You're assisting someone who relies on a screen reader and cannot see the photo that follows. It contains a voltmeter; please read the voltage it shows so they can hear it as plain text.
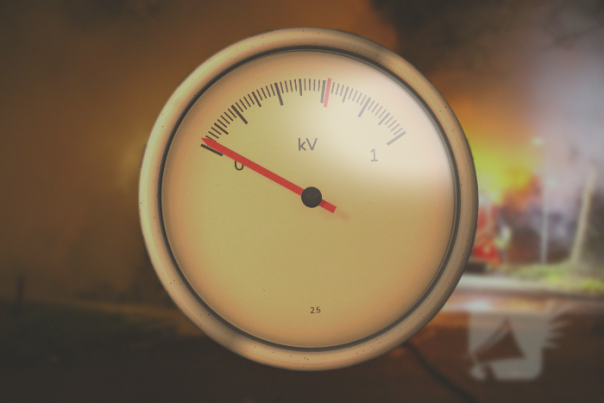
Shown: 0.02 kV
